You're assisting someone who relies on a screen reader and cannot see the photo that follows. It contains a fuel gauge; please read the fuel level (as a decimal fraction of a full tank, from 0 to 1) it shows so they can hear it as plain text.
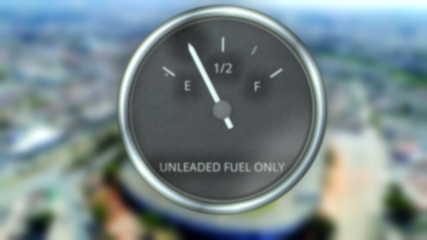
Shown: 0.25
